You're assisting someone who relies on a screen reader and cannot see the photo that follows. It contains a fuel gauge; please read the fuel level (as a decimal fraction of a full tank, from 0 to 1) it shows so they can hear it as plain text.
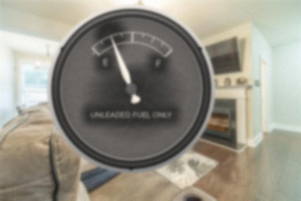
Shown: 0.25
